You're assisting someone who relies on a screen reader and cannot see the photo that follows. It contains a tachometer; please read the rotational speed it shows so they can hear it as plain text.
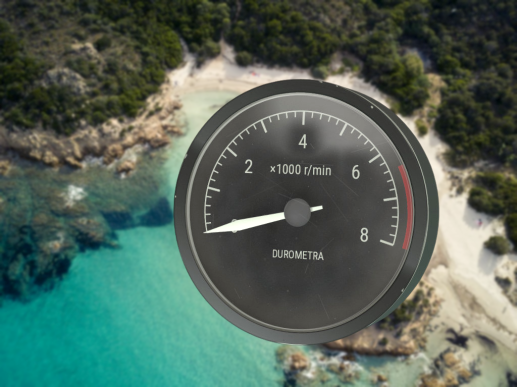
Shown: 0 rpm
